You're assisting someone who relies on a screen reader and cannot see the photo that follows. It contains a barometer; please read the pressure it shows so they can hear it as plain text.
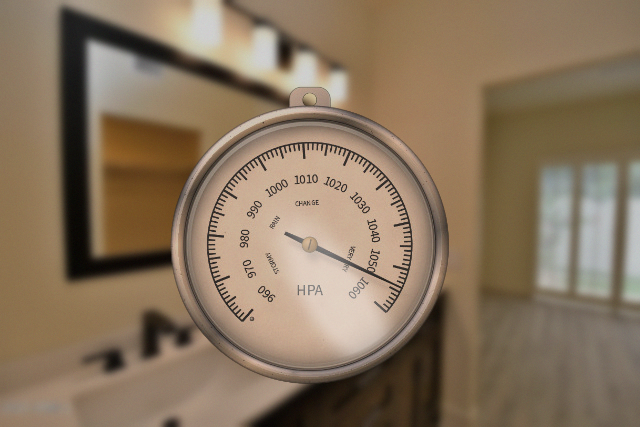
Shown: 1054 hPa
